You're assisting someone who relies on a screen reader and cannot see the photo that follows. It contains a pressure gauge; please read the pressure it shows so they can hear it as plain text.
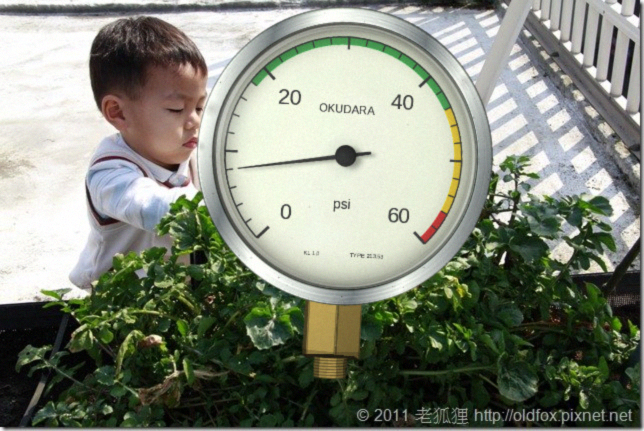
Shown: 8 psi
